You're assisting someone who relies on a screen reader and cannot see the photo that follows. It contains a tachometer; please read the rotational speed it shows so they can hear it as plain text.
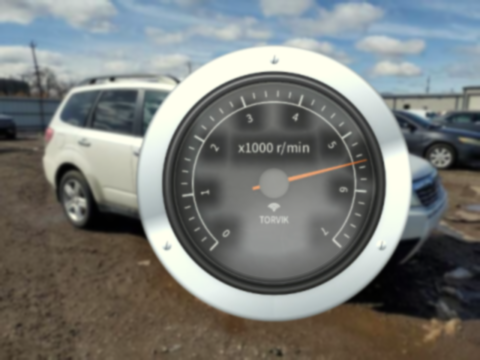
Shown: 5500 rpm
